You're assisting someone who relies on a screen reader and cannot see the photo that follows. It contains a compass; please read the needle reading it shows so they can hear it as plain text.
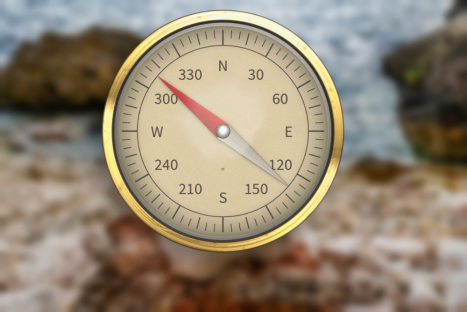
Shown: 310 °
